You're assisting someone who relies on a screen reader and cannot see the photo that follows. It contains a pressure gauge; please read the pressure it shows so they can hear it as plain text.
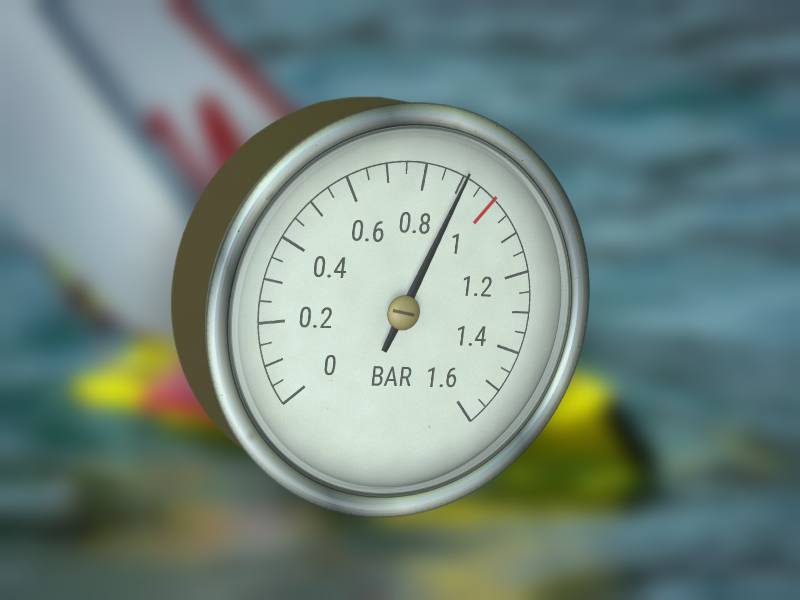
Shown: 0.9 bar
